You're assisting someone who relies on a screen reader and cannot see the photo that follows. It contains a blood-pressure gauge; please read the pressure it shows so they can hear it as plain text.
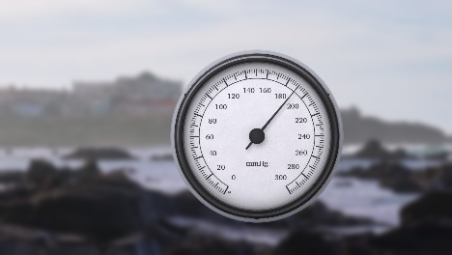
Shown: 190 mmHg
